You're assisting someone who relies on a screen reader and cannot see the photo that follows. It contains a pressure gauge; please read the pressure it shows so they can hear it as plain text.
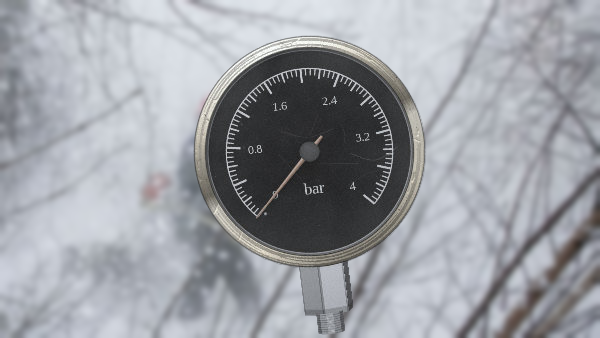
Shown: 0 bar
